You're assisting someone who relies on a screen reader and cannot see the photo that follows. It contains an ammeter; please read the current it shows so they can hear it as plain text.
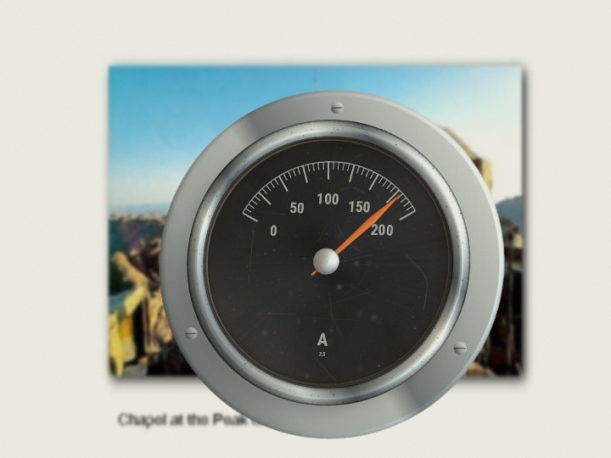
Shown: 180 A
